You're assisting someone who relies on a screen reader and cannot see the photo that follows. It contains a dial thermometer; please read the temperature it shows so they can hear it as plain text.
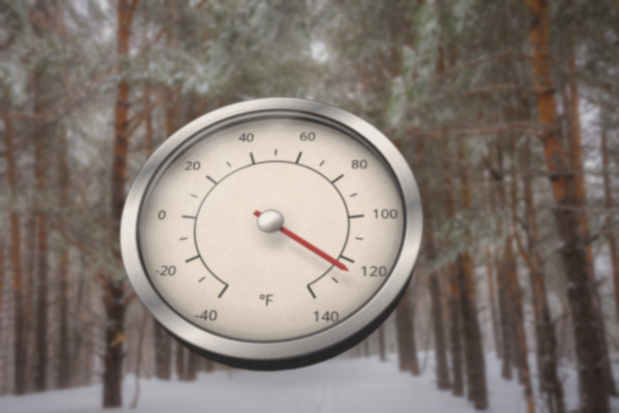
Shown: 125 °F
